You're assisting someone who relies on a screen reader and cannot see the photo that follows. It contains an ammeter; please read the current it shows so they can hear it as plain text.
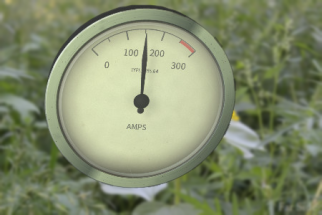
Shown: 150 A
